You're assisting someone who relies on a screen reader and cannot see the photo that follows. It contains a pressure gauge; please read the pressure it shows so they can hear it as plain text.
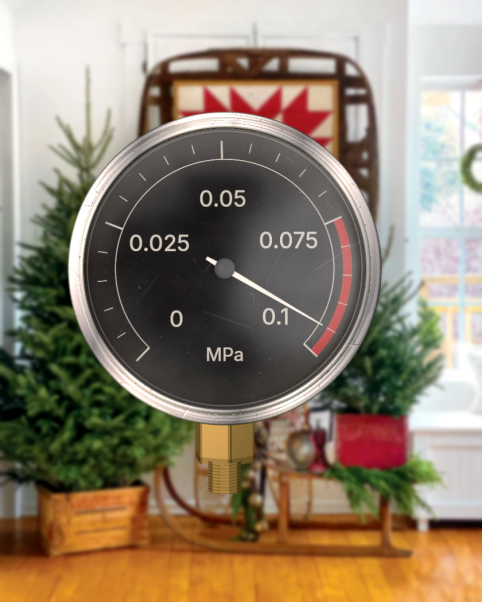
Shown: 0.095 MPa
